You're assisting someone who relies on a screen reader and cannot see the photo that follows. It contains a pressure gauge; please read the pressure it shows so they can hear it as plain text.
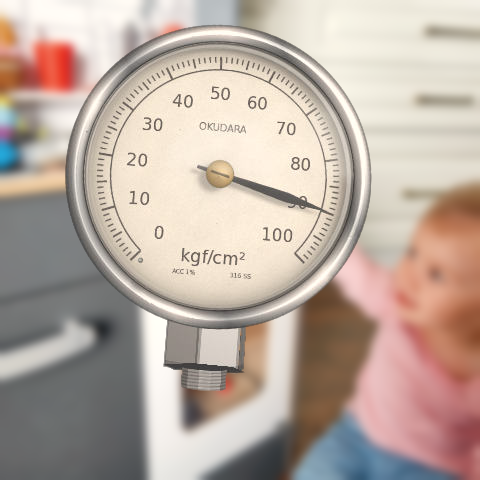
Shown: 90 kg/cm²
